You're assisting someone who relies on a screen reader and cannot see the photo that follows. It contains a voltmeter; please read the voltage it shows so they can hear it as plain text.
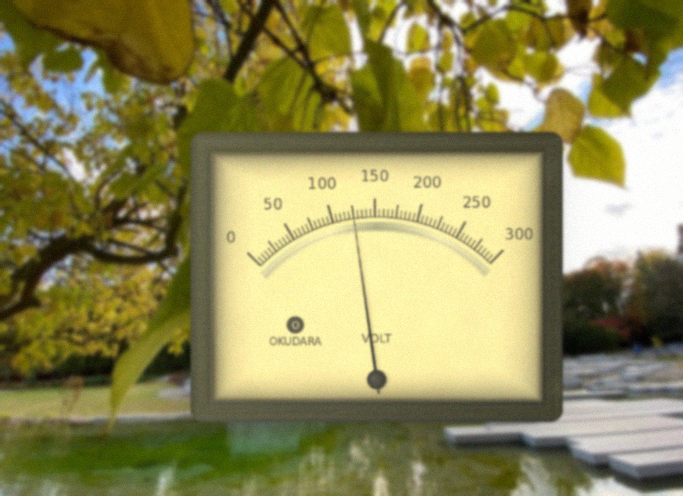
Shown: 125 V
